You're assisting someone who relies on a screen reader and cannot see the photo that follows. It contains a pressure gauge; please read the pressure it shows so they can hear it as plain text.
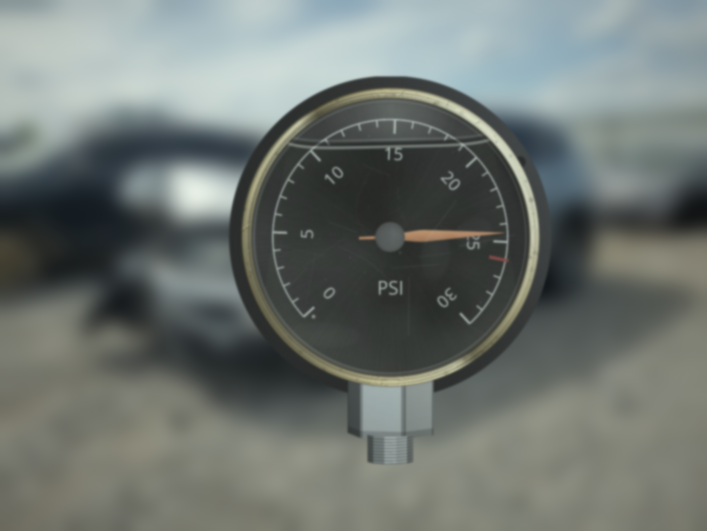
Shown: 24.5 psi
